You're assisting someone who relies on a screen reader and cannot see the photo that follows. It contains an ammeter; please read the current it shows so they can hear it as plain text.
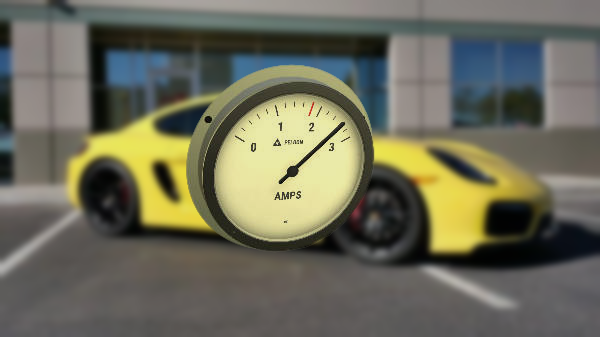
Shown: 2.6 A
